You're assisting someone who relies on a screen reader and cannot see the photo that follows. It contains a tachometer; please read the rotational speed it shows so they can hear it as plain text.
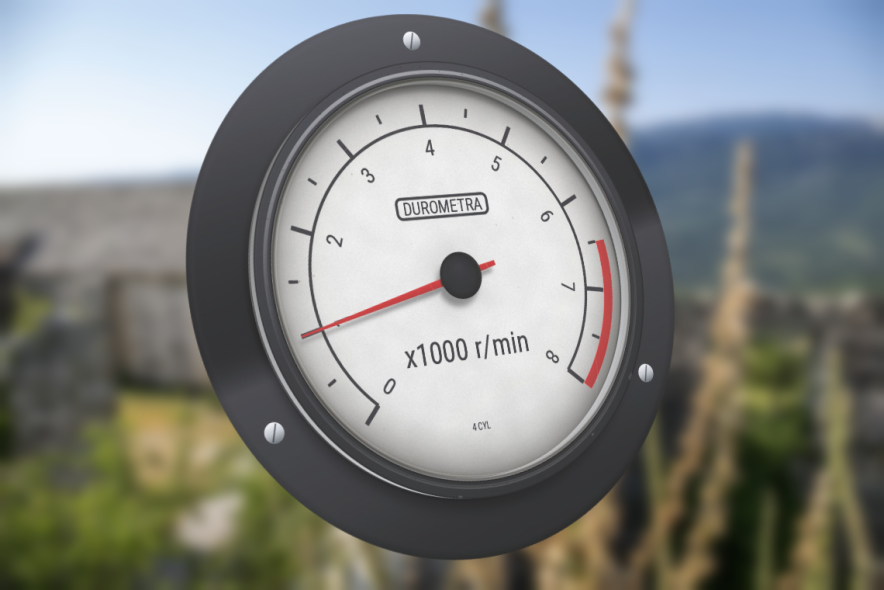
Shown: 1000 rpm
